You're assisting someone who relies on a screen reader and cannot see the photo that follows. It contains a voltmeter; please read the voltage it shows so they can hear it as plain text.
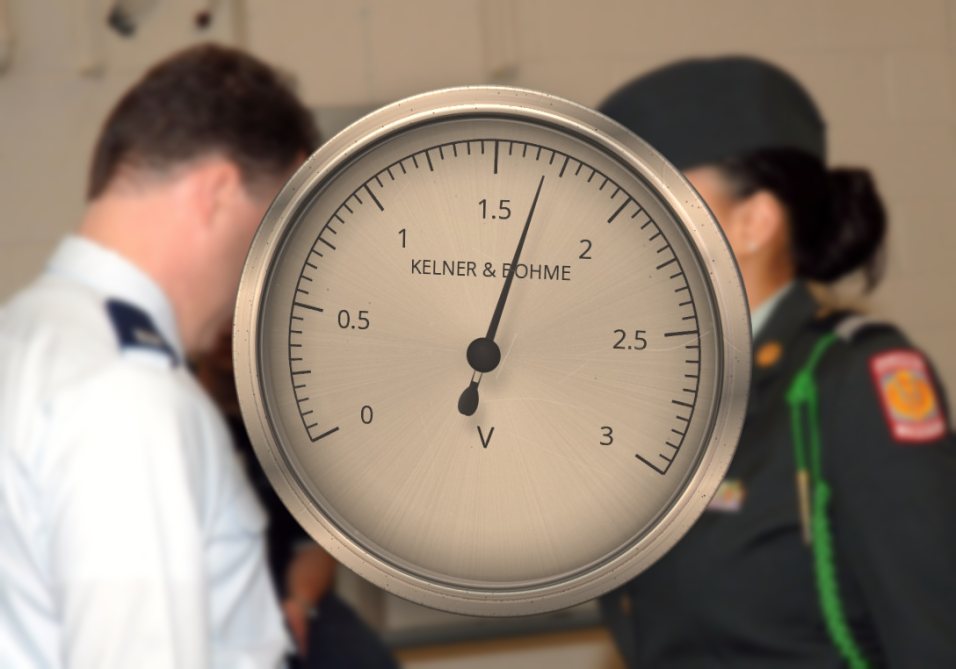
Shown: 1.7 V
